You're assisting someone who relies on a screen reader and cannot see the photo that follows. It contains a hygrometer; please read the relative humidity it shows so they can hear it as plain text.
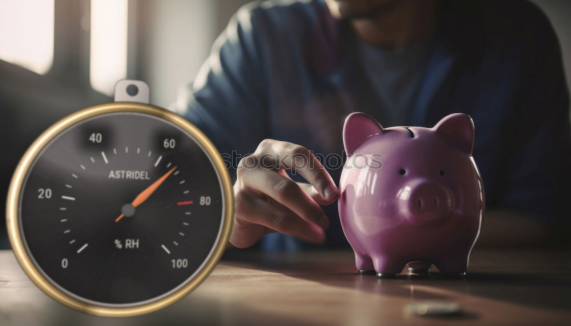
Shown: 66 %
